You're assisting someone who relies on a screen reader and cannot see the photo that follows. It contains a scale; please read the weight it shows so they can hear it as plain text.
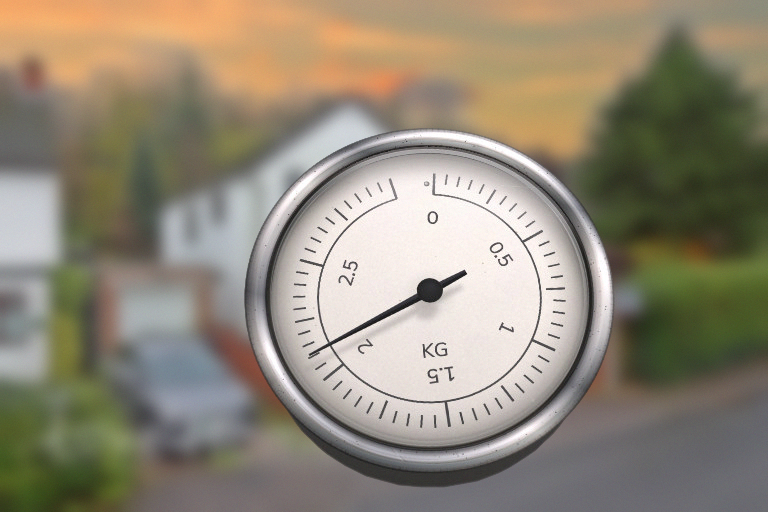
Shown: 2.1 kg
